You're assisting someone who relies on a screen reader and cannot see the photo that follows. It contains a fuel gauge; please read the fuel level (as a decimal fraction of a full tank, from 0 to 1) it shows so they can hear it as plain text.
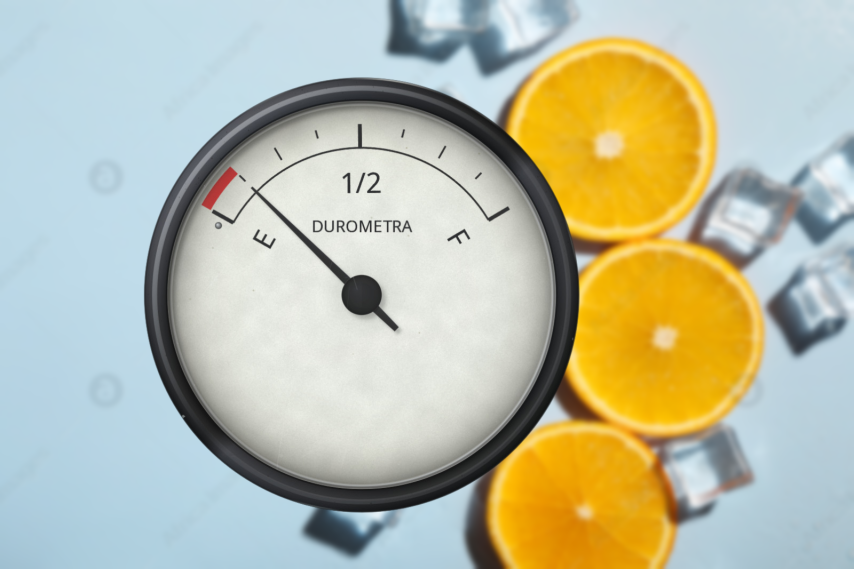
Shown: 0.125
